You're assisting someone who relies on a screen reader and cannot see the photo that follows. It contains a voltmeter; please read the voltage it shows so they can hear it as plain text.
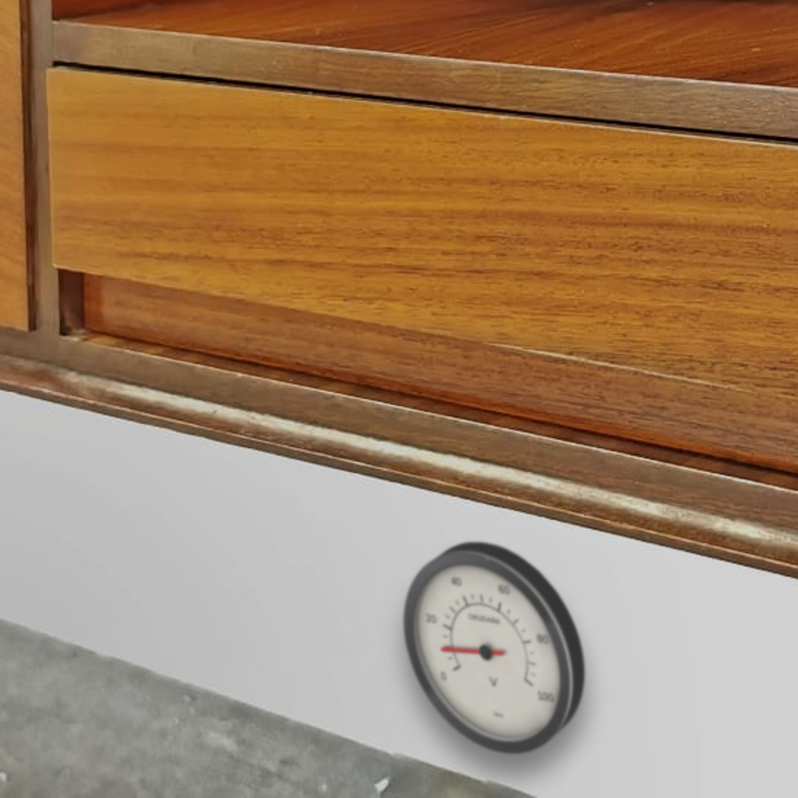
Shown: 10 V
